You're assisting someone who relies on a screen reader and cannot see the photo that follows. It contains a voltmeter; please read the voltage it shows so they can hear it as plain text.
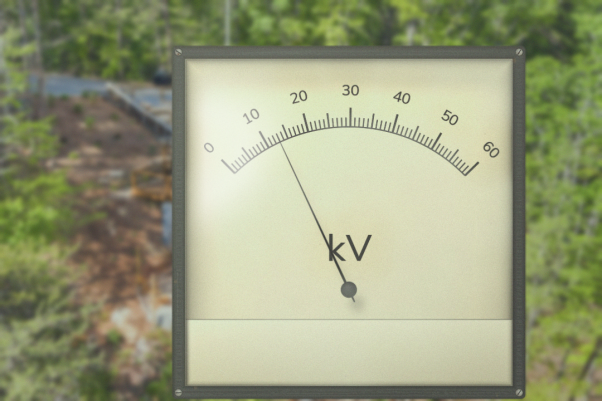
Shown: 13 kV
